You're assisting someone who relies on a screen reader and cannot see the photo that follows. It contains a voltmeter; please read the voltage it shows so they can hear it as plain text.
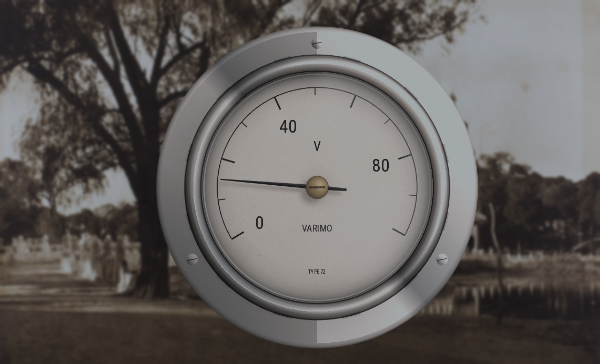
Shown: 15 V
